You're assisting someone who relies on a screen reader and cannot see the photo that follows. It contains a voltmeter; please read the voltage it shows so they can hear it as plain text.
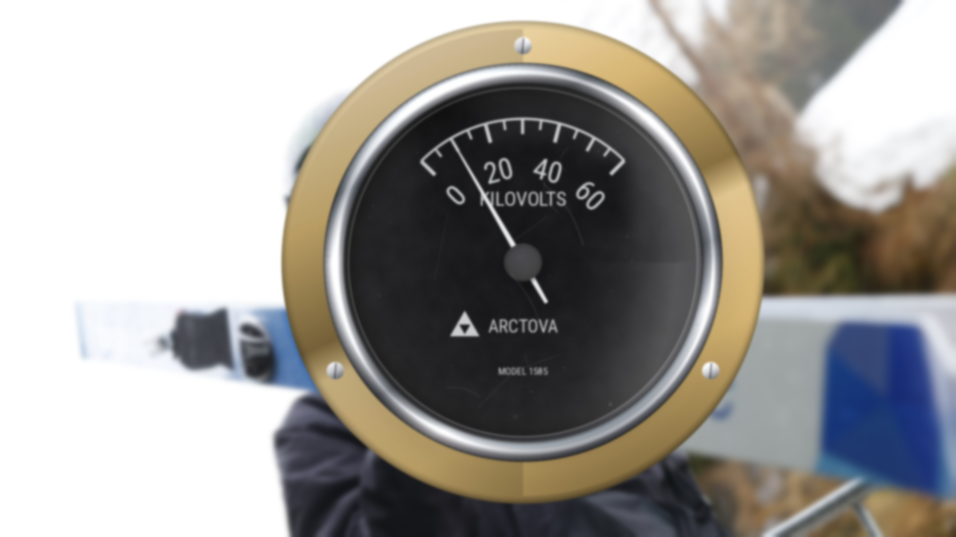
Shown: 10 kV
